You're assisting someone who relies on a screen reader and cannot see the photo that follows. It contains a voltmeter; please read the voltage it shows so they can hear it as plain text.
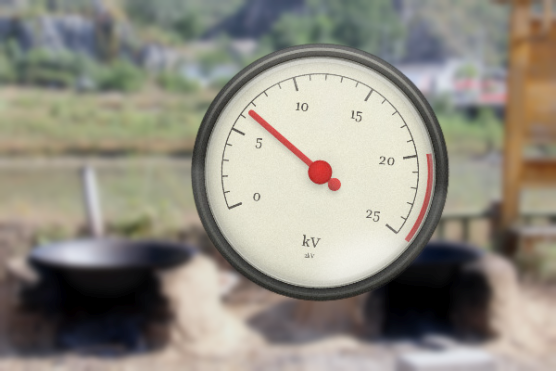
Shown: 6.5 kV
